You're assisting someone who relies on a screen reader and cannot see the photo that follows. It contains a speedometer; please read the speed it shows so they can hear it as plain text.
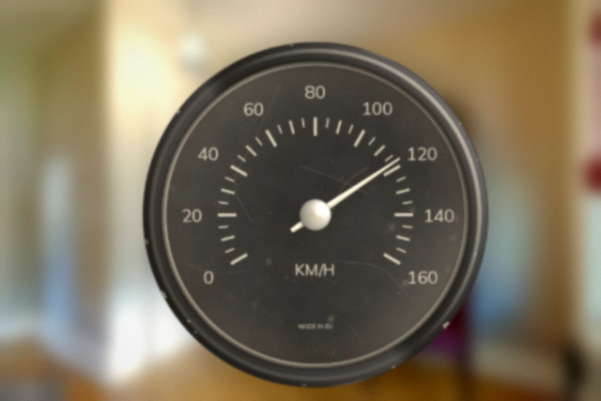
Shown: 117.5 km/h
